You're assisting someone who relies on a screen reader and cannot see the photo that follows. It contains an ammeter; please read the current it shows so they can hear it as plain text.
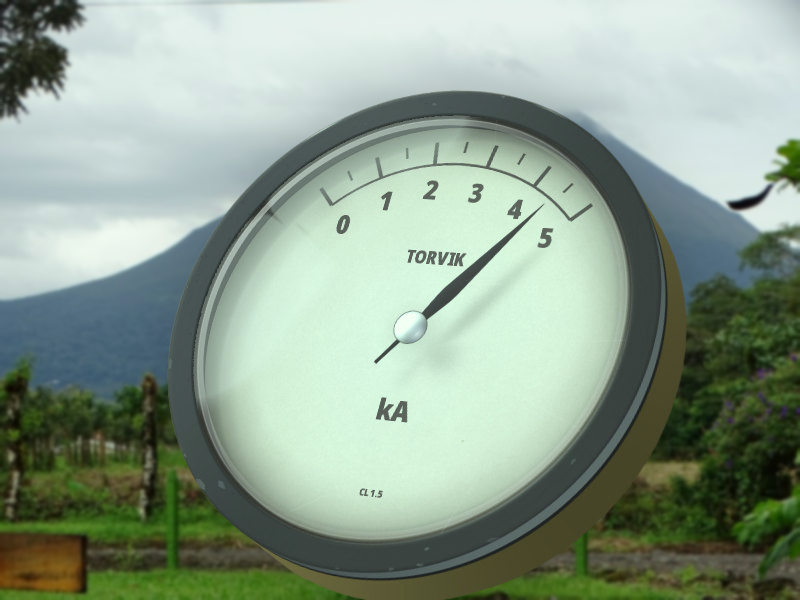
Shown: 4.5 kA
